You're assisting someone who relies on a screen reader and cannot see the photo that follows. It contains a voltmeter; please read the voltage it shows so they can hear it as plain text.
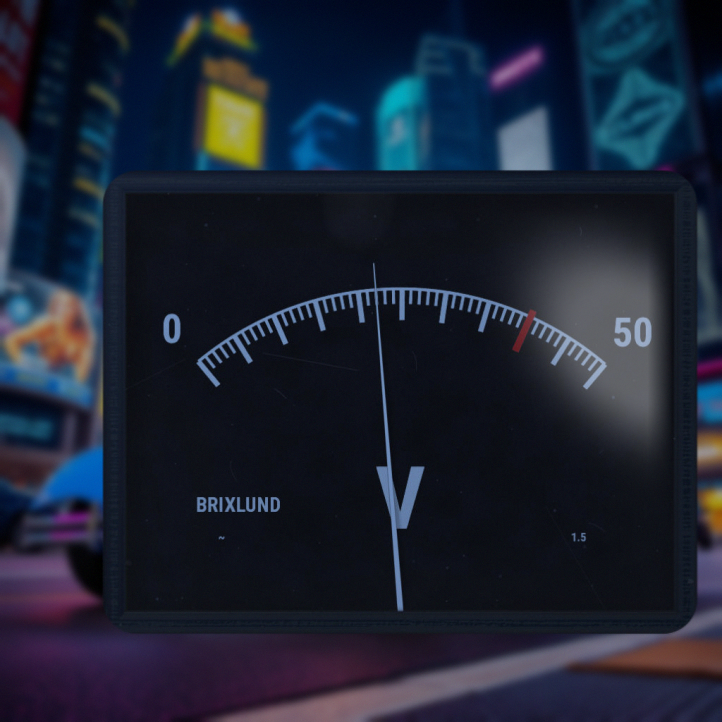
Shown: 22 V
